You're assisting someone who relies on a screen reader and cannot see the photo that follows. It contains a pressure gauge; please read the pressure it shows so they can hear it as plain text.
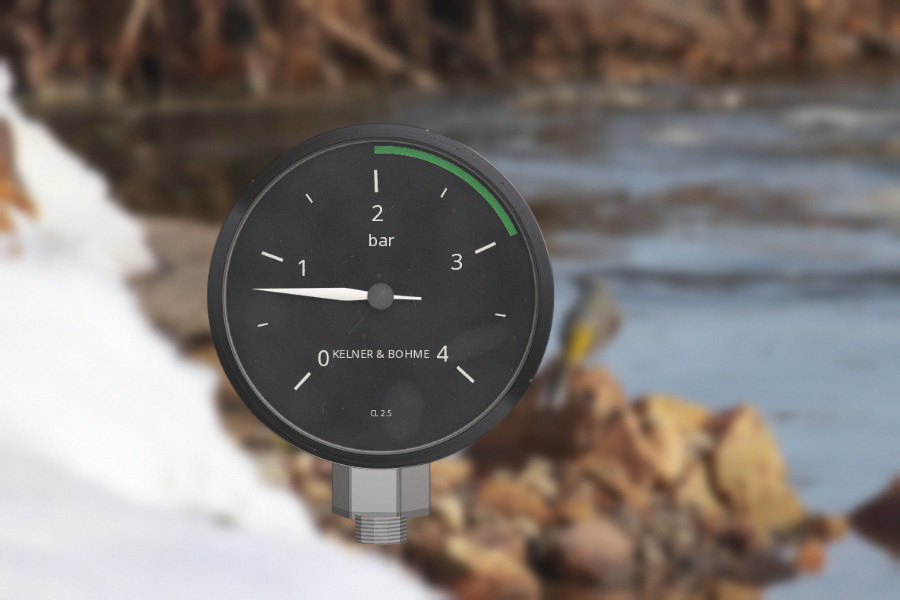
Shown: 0.75 bar
